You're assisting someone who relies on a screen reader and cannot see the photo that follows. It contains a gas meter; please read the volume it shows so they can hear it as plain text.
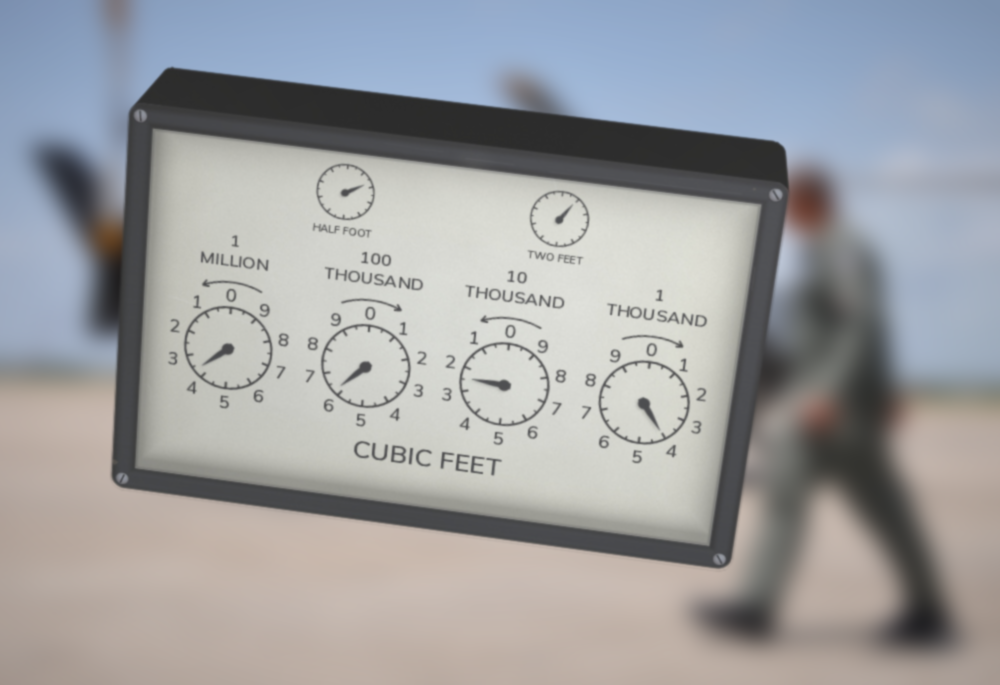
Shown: 362400 ft³
